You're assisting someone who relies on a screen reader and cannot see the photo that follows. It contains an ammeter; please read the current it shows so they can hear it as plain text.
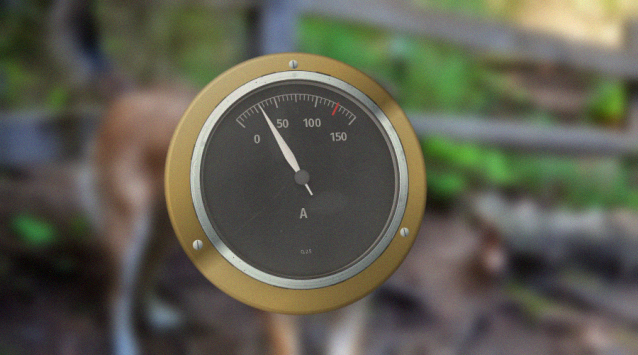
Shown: 30 A
